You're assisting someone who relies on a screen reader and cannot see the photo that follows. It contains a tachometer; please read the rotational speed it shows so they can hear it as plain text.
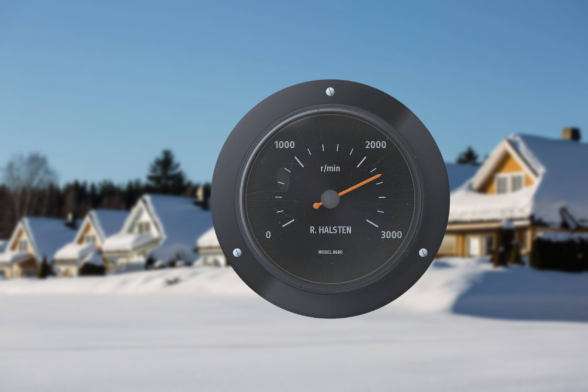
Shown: 2300 rpm
